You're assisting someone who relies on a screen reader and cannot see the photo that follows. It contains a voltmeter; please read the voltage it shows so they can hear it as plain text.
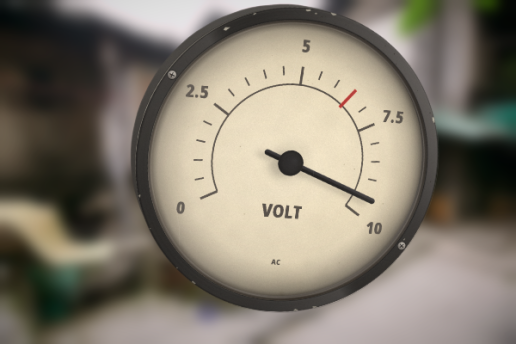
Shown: 9.5 V
